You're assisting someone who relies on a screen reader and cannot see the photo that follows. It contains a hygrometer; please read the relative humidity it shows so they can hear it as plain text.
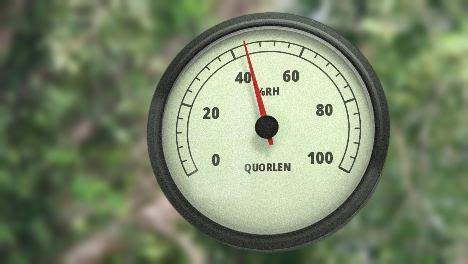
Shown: 44 %
